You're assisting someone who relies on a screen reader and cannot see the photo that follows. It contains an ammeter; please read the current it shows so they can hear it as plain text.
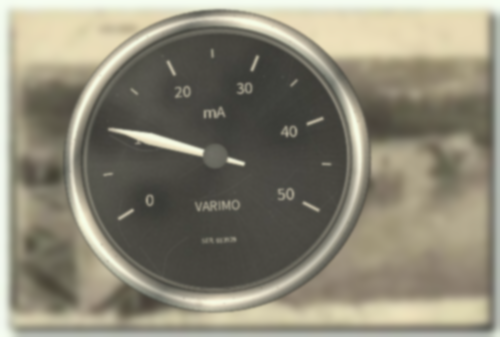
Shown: 10 mA
